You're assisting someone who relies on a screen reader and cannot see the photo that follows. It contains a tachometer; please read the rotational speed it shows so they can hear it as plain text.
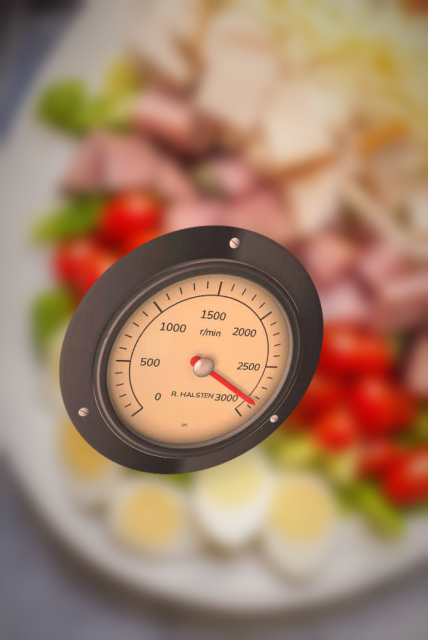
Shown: 2850 rpm
